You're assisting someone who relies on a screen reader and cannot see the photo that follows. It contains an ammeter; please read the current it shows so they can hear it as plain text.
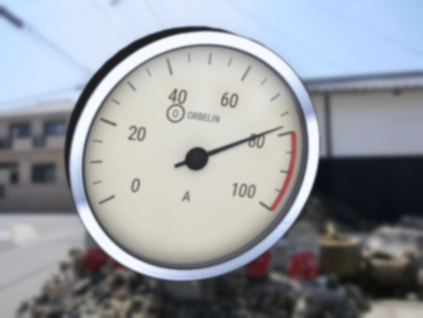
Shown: 77.5 A
